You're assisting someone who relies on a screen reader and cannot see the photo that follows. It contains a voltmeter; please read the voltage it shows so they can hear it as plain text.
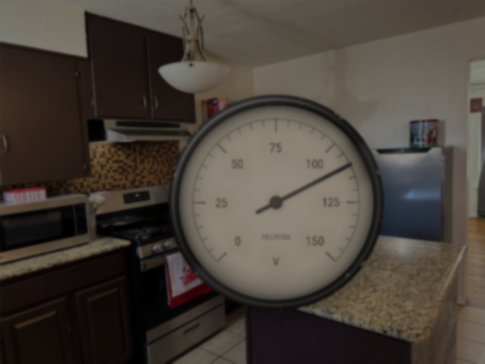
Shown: 110 V
